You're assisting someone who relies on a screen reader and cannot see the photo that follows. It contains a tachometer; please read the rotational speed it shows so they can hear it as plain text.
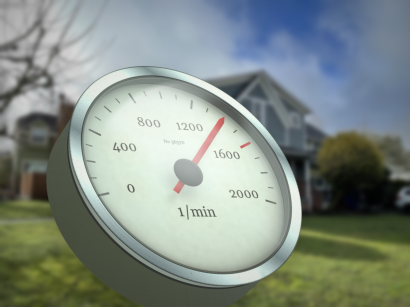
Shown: 1400 rpm
